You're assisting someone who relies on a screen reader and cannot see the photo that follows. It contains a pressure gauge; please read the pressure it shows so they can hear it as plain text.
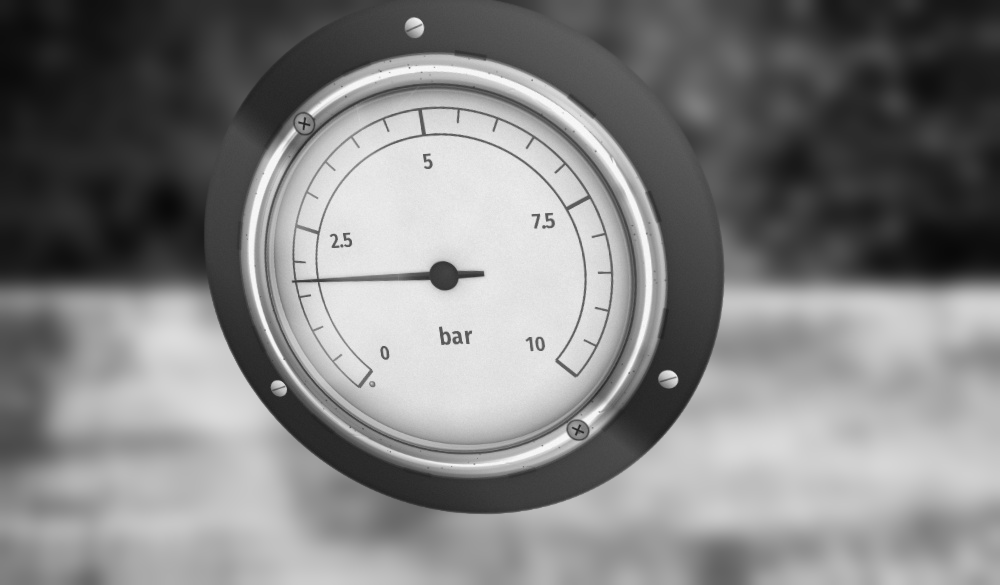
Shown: 1.75 bar
